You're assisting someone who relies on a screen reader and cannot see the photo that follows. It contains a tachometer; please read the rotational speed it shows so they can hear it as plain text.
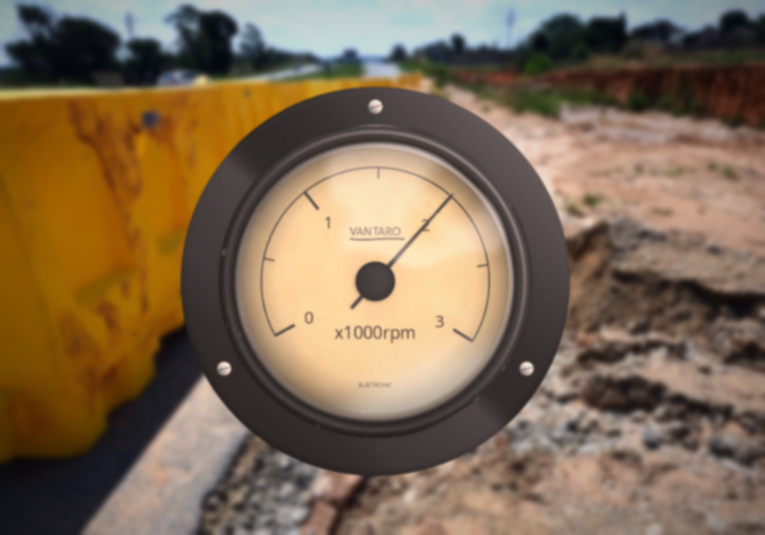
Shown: 2000 rpm
